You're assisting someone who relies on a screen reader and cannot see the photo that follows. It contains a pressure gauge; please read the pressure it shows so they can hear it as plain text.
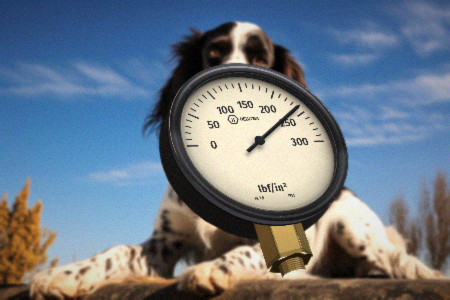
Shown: 240 psi
